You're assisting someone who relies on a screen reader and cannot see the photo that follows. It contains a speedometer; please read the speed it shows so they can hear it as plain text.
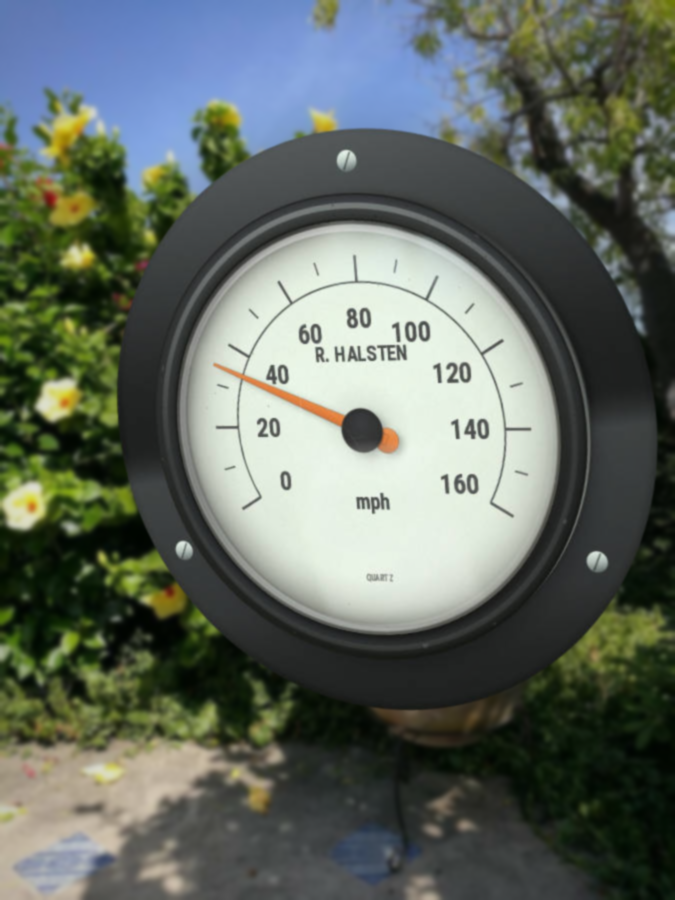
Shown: 35 mph
